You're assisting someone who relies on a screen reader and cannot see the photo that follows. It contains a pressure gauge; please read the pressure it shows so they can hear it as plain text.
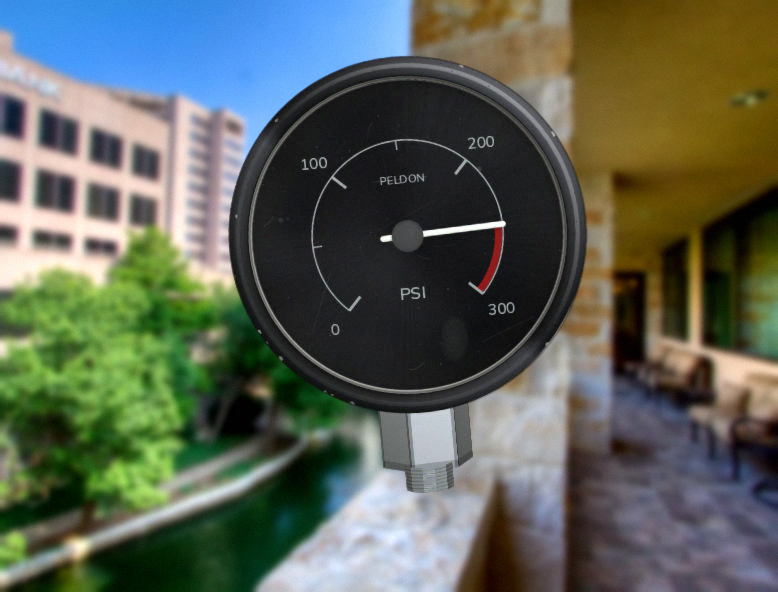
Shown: 250 psi
